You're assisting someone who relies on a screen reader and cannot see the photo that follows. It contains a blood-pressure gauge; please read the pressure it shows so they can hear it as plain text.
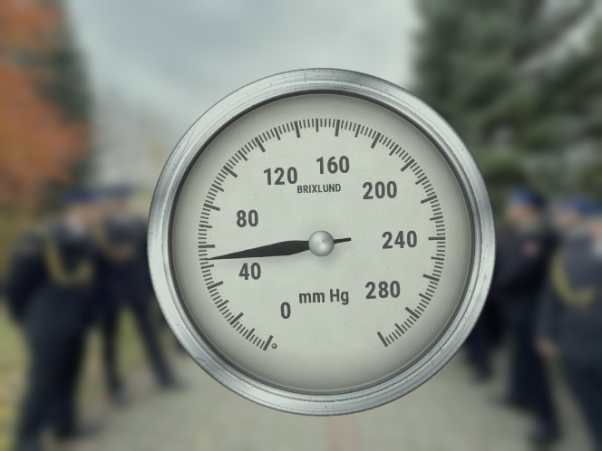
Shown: 54 mmHg
